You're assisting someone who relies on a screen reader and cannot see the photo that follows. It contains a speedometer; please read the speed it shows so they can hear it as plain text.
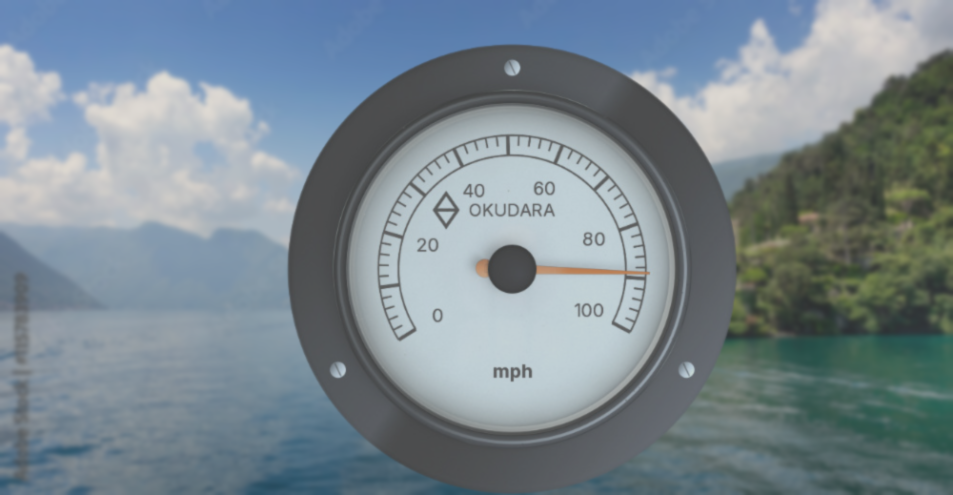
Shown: 89 mph
